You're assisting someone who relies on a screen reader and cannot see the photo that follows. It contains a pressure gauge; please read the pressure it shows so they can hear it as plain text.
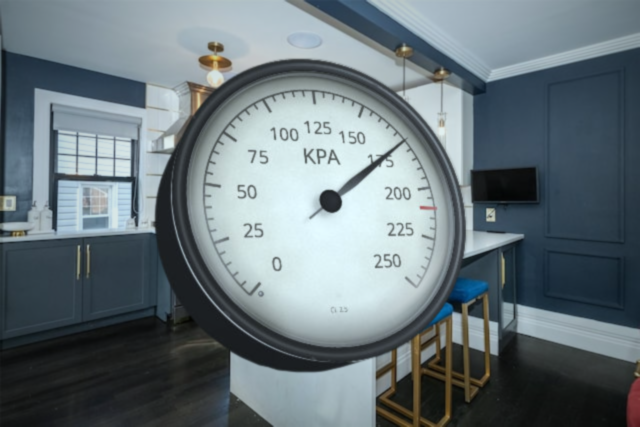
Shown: 175 kPa
